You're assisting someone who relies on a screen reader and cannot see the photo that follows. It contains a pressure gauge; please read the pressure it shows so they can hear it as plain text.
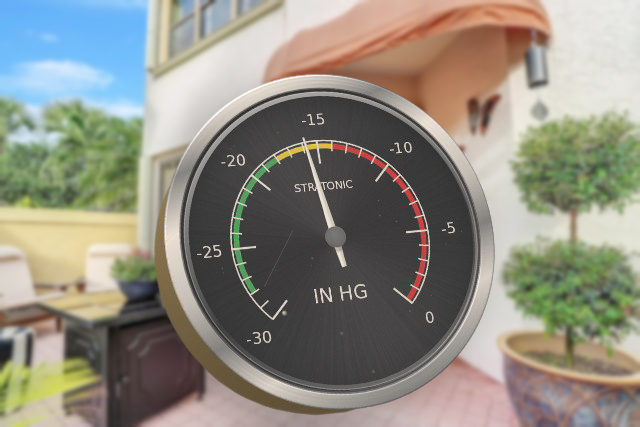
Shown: -16 inHg
